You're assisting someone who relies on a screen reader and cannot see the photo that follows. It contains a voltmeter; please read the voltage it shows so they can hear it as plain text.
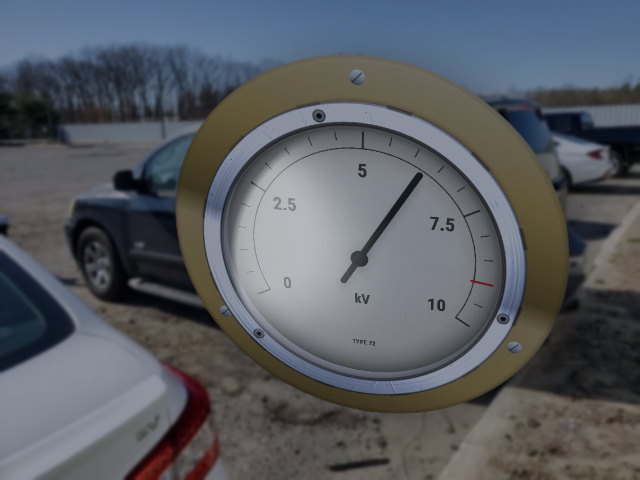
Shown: 6.25 kV
